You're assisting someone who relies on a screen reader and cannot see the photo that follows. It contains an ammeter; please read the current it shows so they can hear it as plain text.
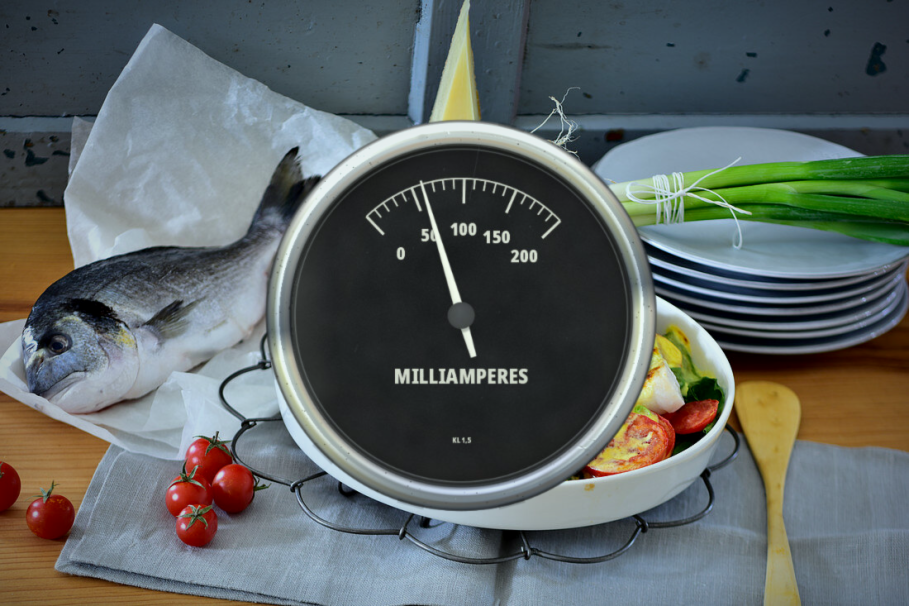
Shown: 60 mA
